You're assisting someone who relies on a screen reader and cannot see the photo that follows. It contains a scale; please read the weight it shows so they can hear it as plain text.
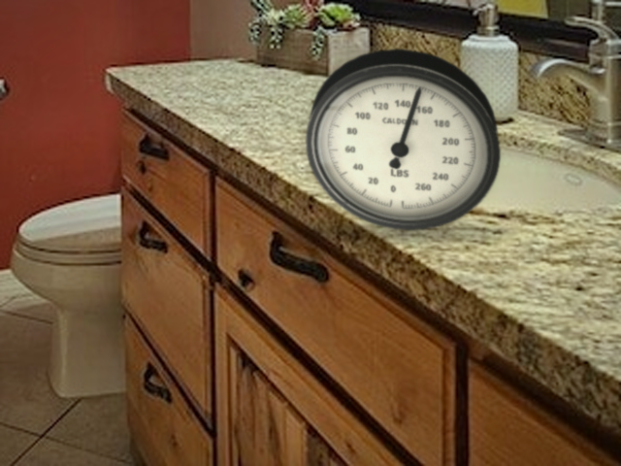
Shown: 150 lb
